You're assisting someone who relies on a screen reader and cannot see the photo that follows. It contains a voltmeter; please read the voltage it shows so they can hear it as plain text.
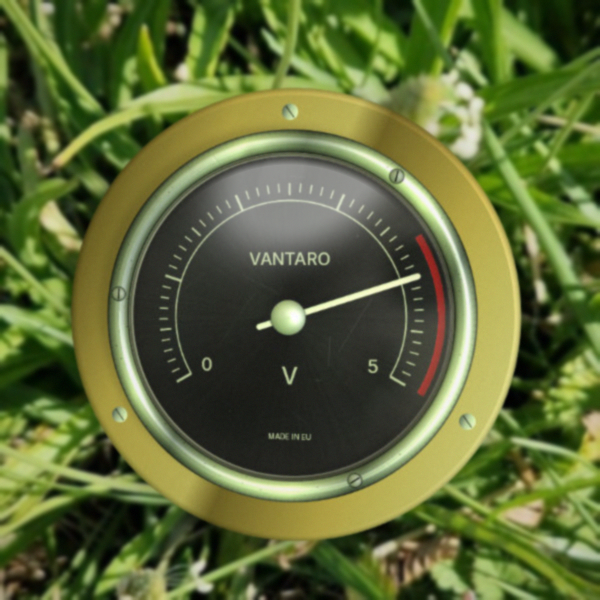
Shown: 4 V
